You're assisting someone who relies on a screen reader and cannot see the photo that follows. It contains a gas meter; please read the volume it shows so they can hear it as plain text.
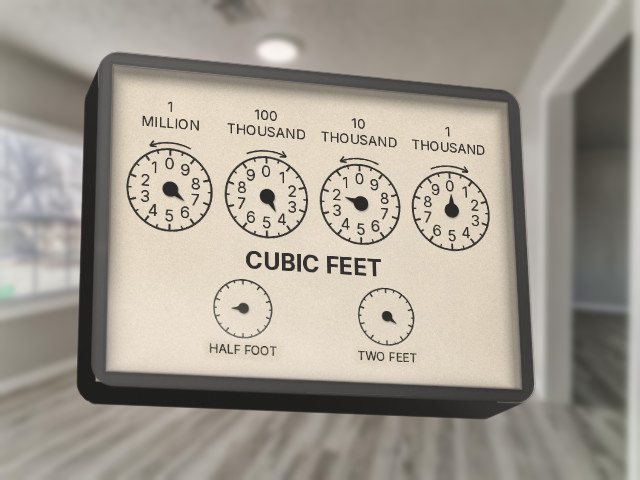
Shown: 642000 ft³
